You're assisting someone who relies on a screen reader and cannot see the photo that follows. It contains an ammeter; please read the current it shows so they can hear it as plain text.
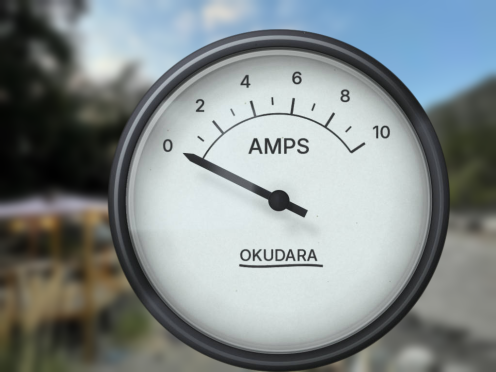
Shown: 0 A
